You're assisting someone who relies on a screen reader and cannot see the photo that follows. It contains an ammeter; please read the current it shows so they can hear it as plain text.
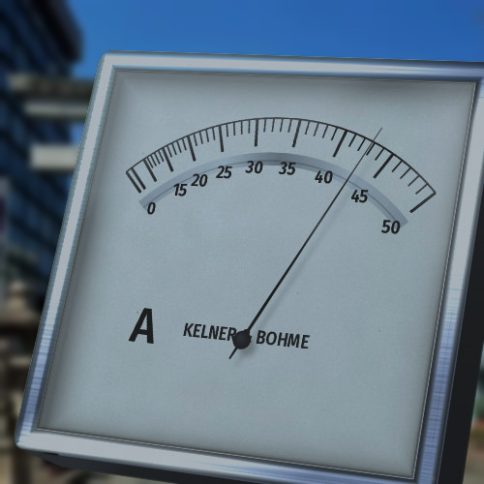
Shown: 43 A
